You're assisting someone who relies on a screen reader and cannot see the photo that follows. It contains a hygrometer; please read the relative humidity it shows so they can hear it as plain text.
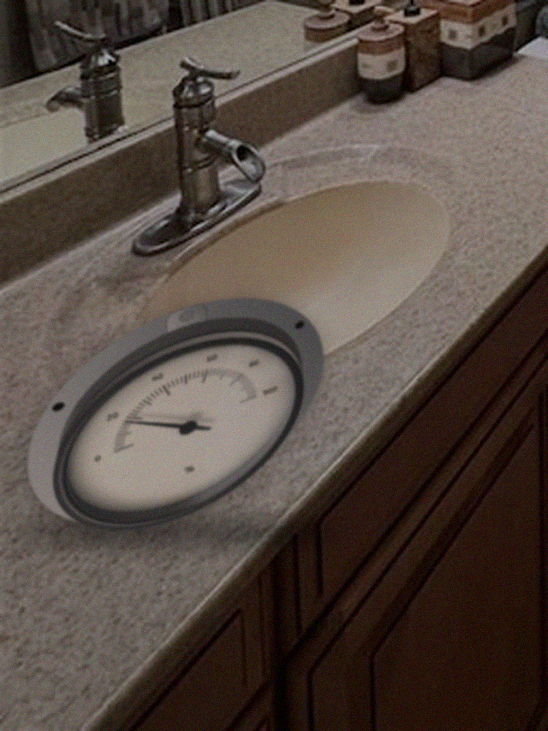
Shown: 20 %
